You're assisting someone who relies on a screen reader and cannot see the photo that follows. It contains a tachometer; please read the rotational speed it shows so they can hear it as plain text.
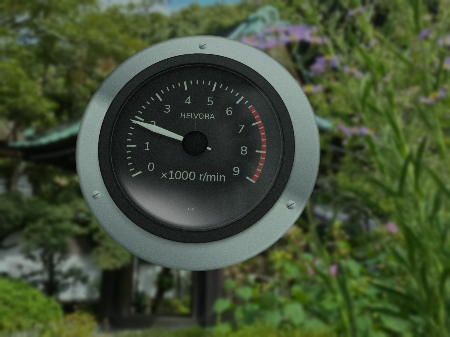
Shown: 1800 rpm
